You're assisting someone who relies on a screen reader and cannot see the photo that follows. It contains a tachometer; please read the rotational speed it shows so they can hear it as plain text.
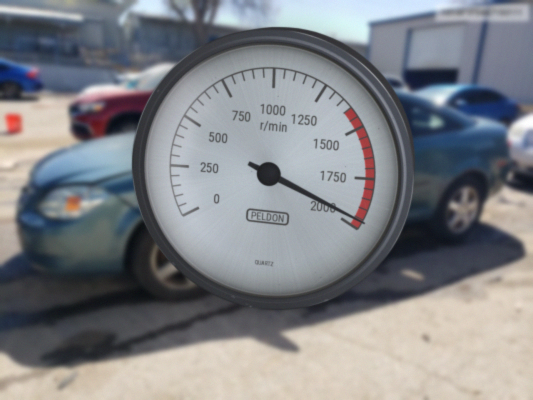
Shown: 1950 rpm
